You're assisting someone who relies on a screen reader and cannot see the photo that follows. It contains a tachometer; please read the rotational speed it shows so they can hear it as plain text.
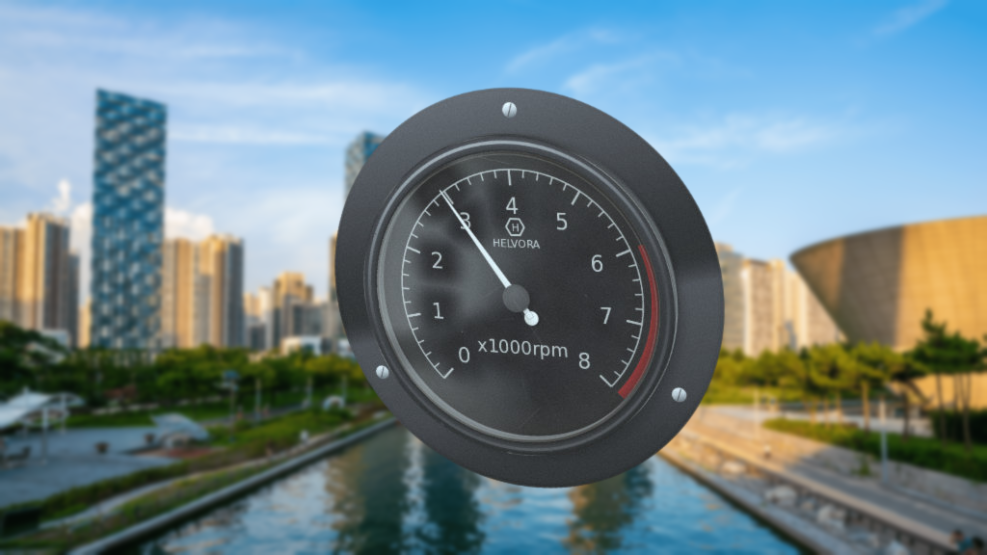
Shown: 3000 rpm
